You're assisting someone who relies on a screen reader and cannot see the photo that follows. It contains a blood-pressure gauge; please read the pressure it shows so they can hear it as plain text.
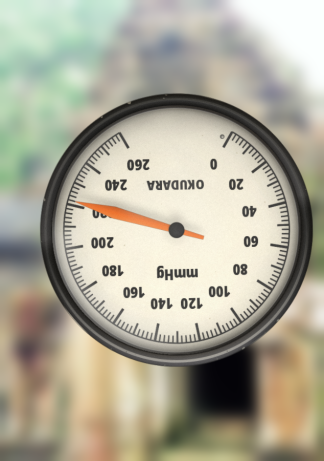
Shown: 222 mmHg
